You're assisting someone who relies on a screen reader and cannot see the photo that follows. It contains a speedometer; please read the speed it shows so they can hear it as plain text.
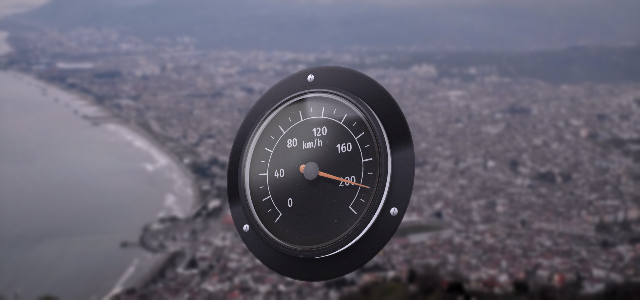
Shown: 200 km/h
